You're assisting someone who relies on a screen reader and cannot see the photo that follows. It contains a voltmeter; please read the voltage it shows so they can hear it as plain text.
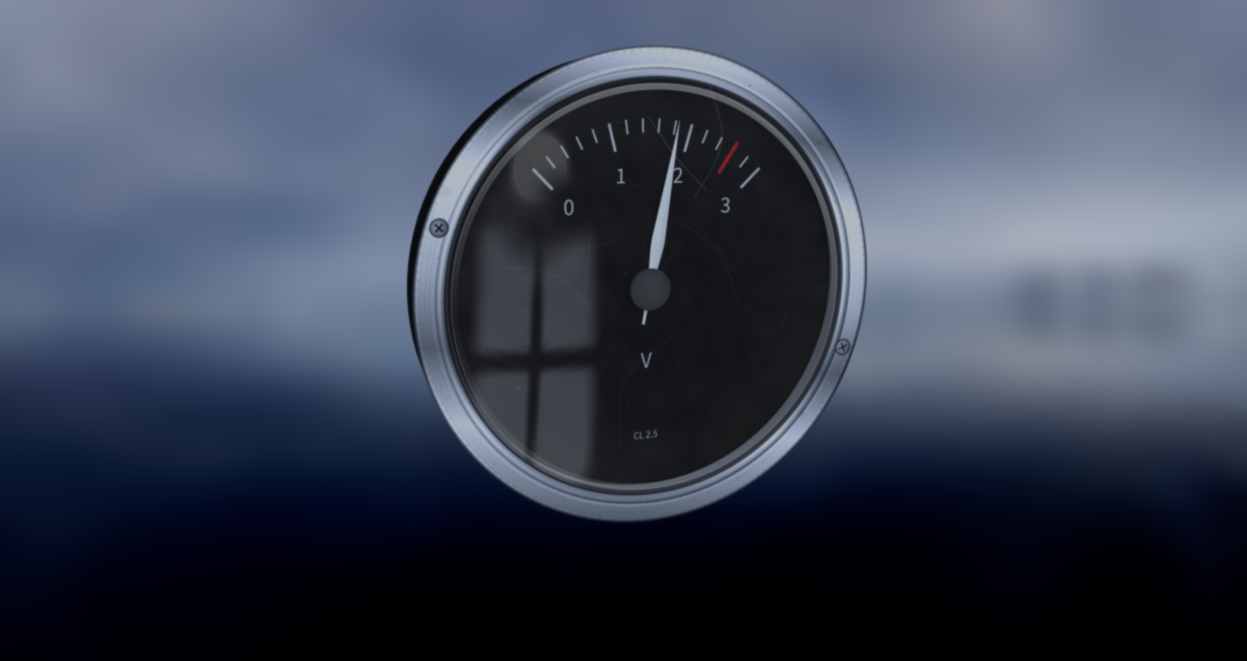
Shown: 1.8 V
